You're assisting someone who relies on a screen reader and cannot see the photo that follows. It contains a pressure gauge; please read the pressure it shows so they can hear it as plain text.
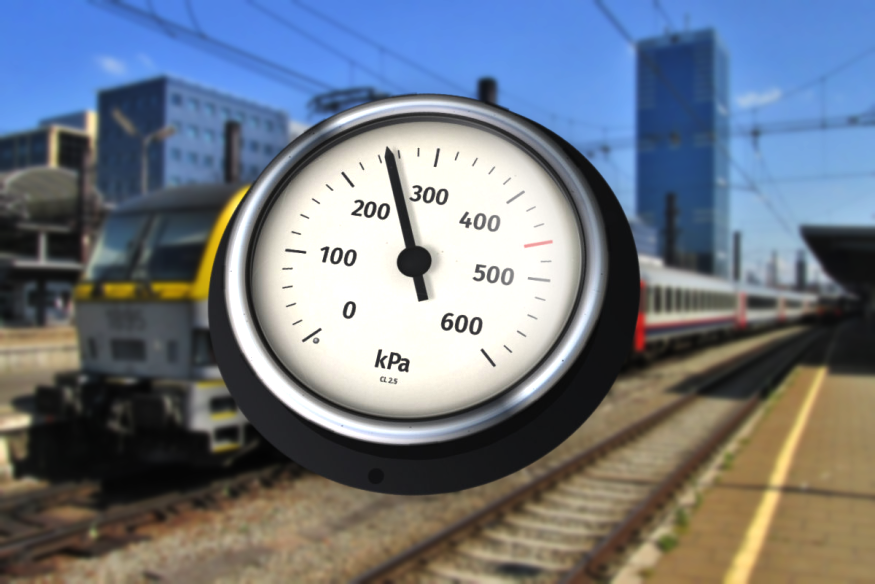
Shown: 250 kPa
